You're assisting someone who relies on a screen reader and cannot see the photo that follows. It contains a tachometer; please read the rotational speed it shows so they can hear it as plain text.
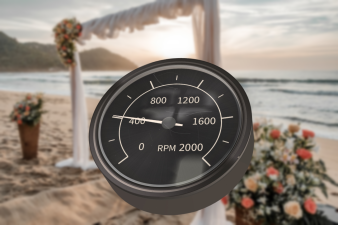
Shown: 400 rpm
